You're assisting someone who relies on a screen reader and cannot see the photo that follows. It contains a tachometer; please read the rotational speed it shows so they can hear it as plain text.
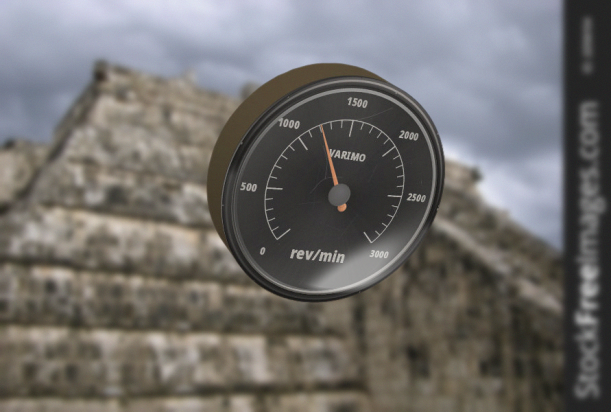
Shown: 1200 rpm
